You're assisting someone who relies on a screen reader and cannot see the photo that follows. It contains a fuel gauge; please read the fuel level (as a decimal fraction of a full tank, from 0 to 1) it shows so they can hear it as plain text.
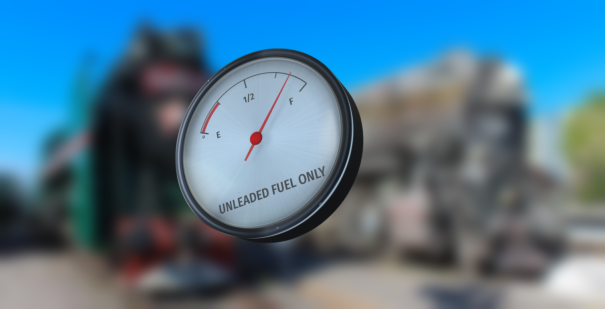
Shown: 0.875
